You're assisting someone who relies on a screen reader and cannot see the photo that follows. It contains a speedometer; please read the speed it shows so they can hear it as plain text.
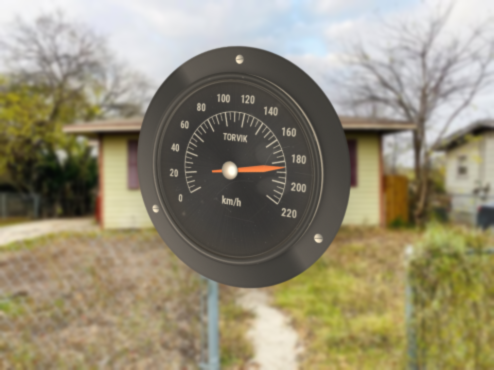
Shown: 185 km/h
